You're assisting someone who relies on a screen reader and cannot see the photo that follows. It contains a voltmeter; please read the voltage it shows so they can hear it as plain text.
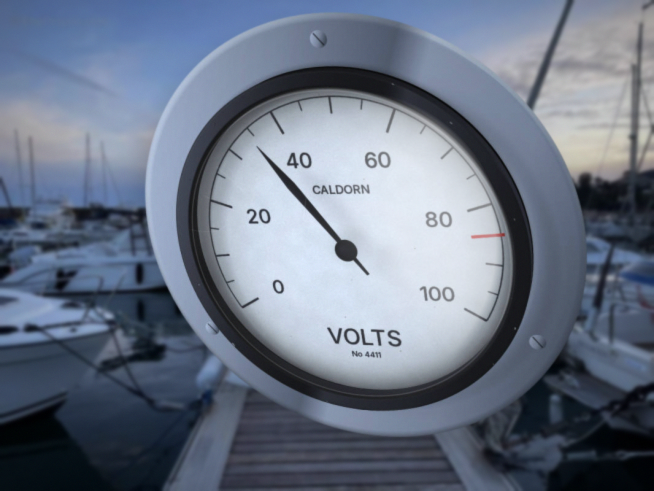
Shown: 35 V
